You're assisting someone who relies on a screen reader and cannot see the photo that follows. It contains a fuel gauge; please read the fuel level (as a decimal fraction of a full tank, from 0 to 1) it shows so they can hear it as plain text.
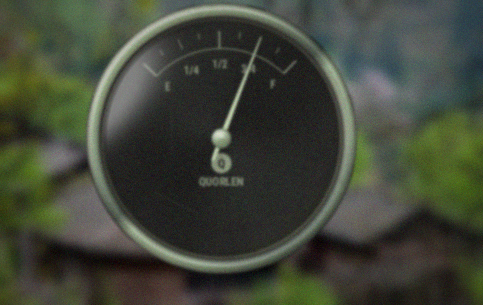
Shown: 0.75
